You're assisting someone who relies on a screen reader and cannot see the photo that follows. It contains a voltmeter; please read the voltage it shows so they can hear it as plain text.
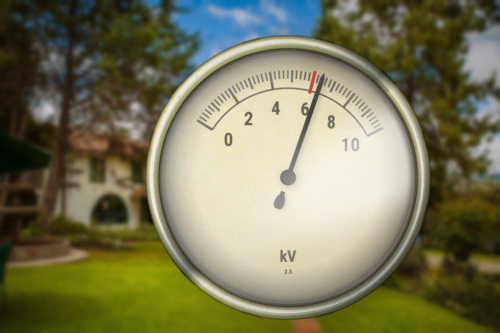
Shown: 6.4 kV
